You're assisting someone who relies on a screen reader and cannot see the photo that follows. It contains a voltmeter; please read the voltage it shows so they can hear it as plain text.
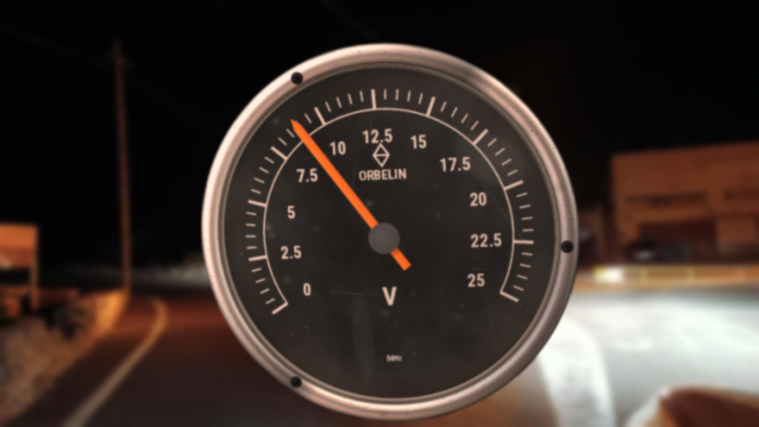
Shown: 9 V
